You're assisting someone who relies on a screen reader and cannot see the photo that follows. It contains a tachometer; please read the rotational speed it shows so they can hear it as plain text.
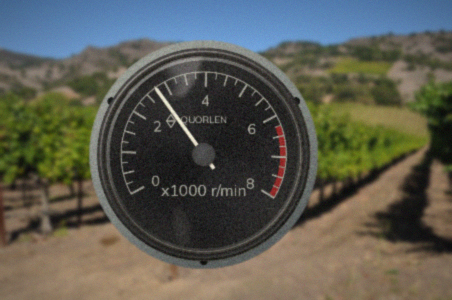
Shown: 2750 rpm
